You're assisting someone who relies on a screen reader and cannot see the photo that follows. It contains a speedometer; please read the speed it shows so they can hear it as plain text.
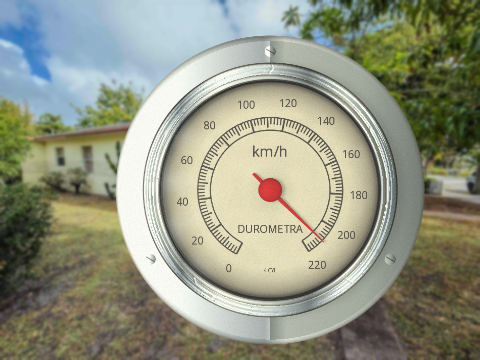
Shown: 210 km/h
